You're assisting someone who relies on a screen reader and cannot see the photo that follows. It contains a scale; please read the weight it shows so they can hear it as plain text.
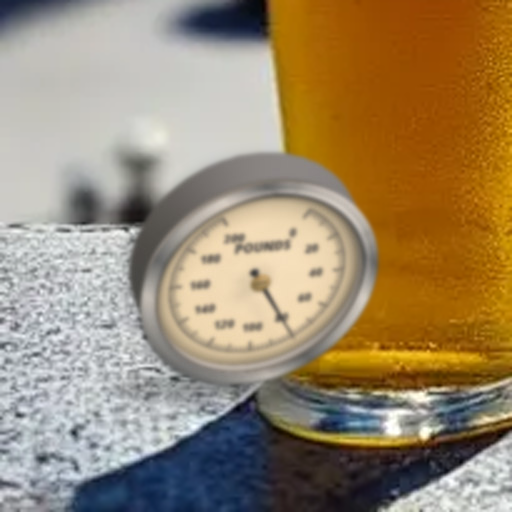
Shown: 80 lb
